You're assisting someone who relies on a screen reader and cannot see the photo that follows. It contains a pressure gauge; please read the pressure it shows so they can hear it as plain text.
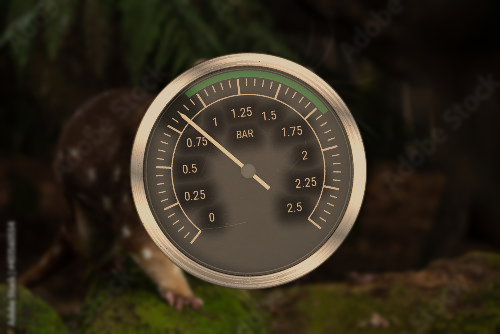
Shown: 0.85 bar
